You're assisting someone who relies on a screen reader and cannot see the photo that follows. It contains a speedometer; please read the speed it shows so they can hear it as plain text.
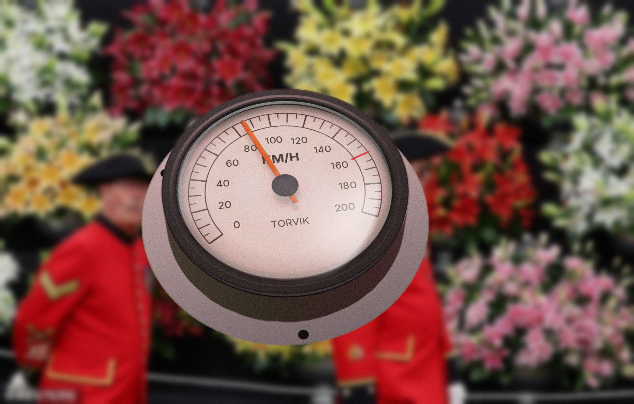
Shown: 85 km/h
